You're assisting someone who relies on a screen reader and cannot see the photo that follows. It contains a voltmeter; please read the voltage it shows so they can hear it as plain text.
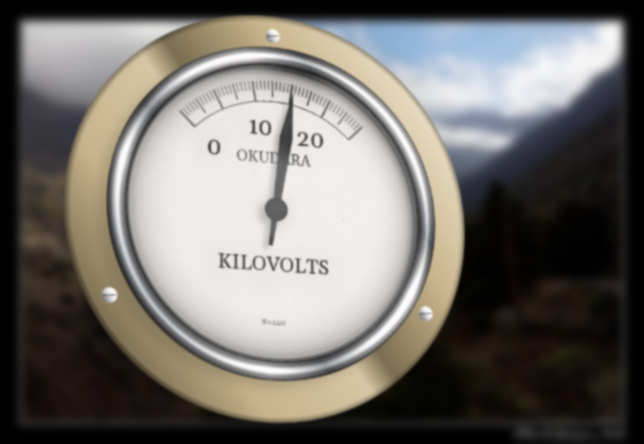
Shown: 15 kV
